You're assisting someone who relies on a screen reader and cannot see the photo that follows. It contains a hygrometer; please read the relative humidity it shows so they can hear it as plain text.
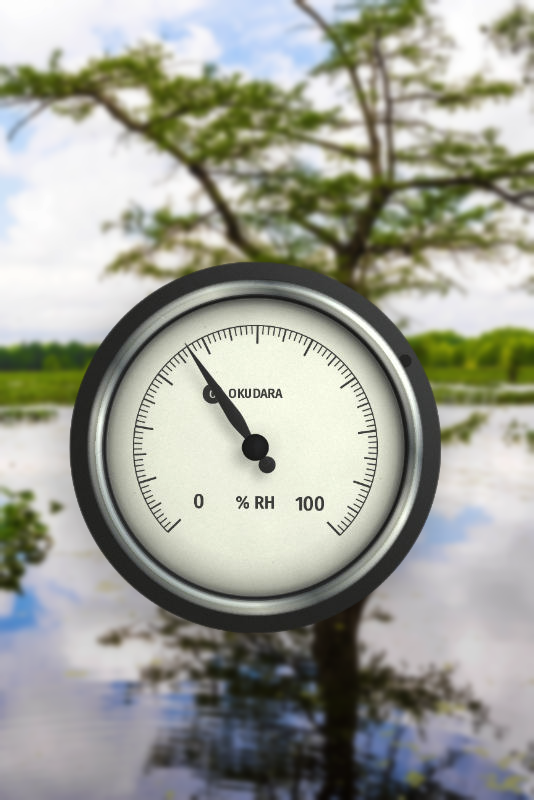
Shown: 37 %
